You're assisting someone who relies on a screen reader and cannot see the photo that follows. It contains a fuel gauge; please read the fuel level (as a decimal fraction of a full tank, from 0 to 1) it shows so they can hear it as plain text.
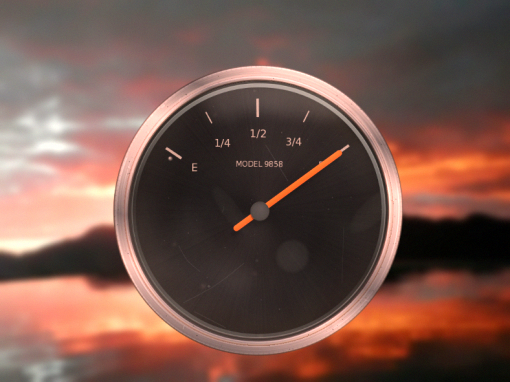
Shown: 1
